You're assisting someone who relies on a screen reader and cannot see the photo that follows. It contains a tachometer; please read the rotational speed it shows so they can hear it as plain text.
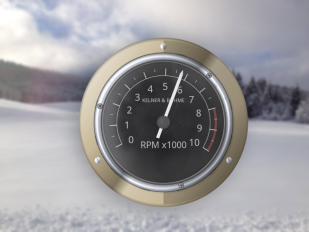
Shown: 5750 rpm
